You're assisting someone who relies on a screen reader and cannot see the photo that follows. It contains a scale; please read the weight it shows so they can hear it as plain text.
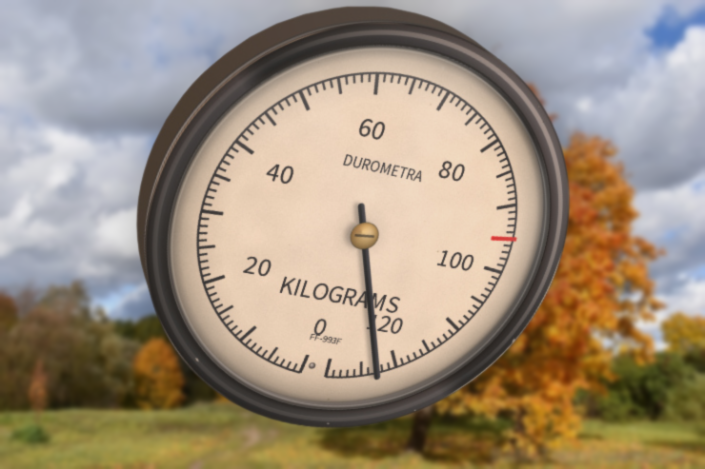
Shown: 123 kg
